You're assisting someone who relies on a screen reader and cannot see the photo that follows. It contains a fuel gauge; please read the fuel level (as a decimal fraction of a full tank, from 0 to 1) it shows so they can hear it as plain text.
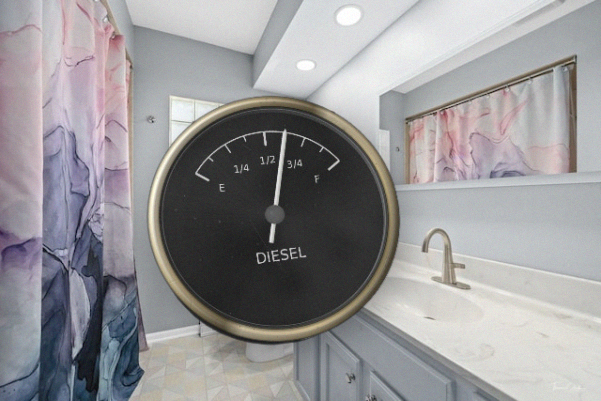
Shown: 0.625
